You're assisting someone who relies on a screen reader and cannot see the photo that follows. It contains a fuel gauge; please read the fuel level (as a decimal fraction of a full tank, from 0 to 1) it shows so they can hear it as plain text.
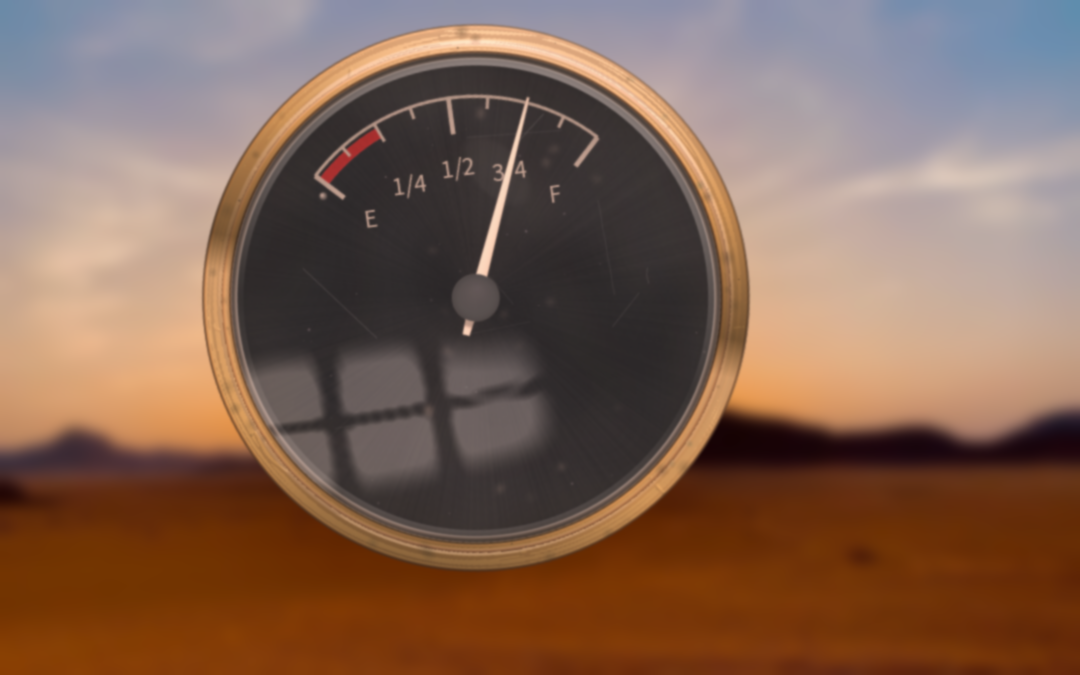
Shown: 0.75
